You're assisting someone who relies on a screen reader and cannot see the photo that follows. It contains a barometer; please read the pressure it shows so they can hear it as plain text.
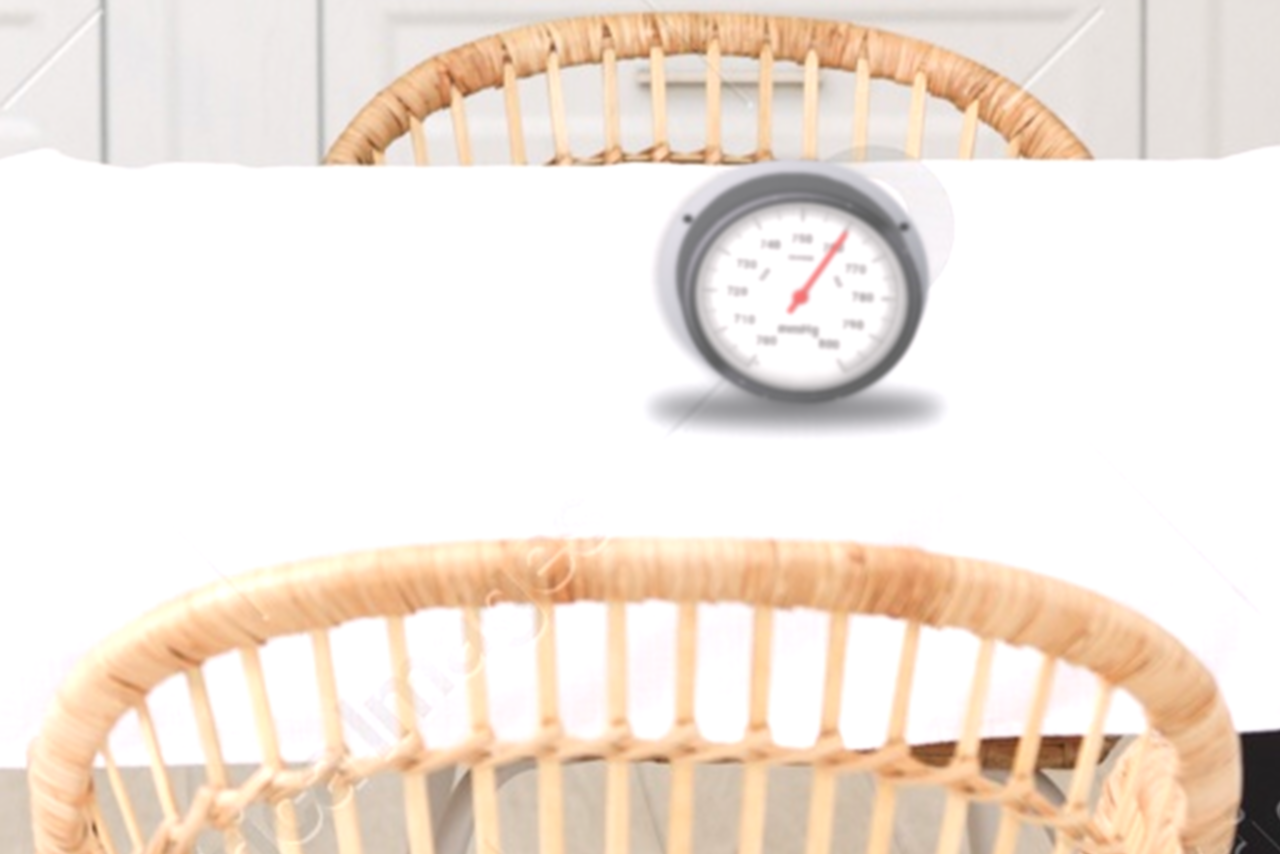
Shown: 760 mmHg
